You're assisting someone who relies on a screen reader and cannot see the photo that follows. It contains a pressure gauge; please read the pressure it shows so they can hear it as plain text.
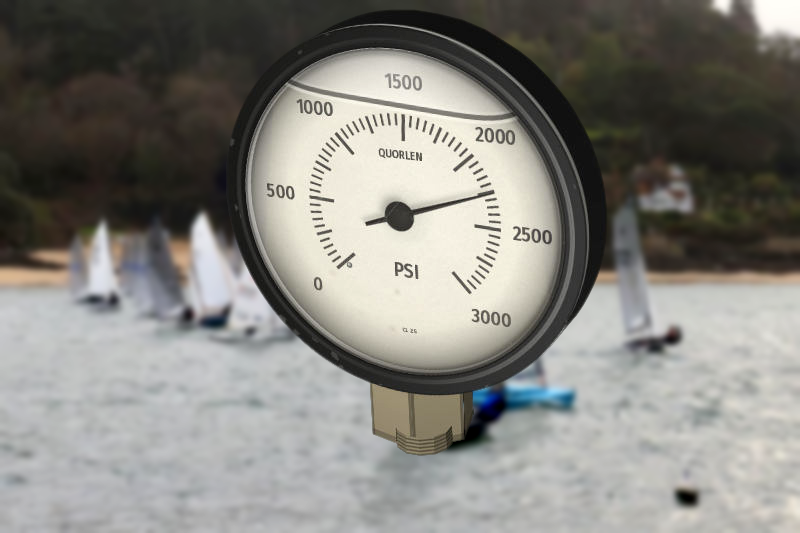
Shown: 2250 psi
